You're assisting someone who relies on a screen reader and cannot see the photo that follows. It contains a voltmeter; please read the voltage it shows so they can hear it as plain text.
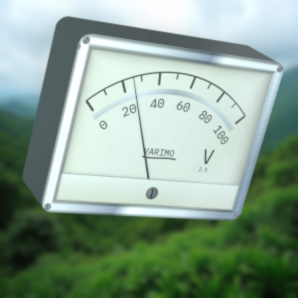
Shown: 25 V
